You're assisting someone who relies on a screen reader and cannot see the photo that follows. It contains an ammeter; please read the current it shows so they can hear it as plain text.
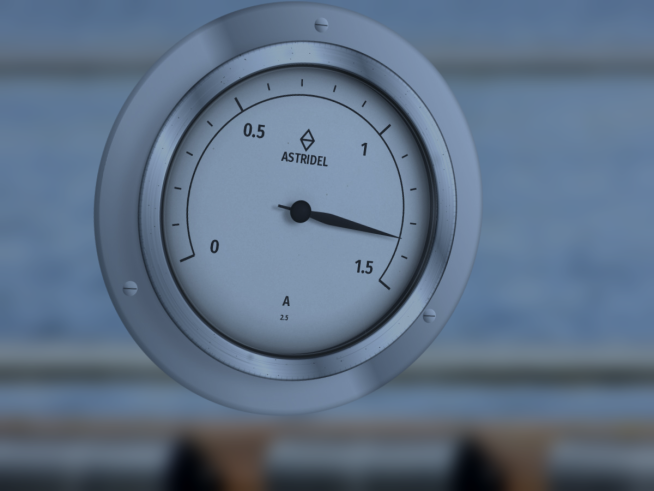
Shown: 1.35 A
